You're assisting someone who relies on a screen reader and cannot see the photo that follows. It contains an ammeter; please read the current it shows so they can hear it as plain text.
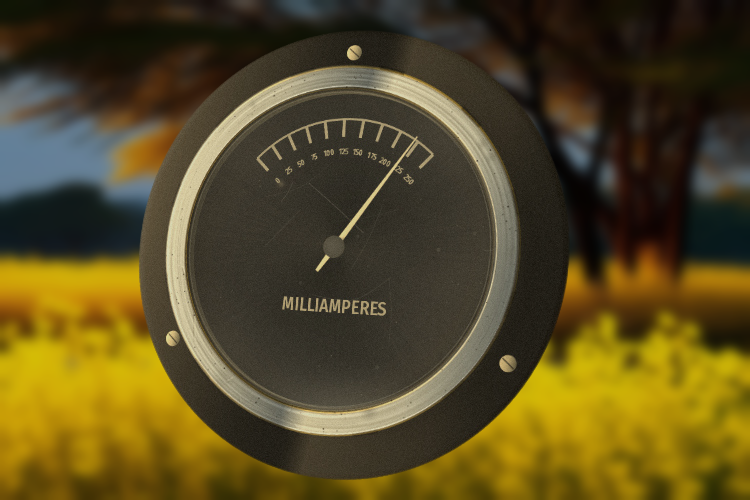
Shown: 225 mA
